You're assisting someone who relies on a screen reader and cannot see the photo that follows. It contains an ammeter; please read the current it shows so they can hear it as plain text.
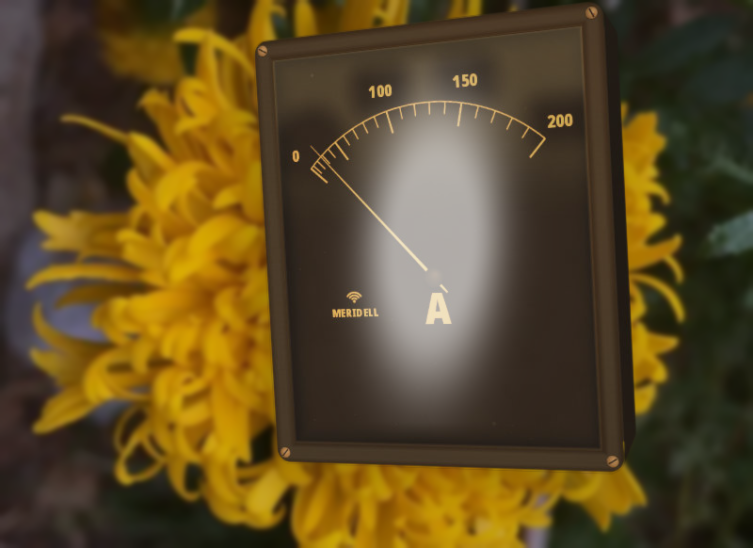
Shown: 30 A
